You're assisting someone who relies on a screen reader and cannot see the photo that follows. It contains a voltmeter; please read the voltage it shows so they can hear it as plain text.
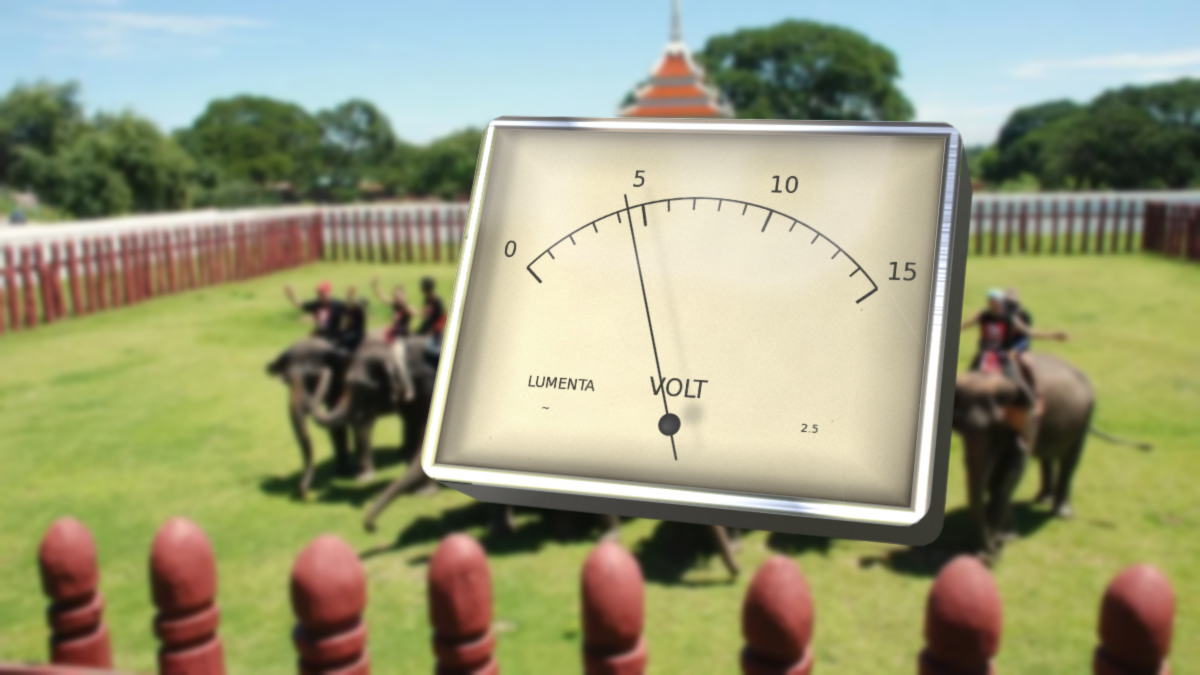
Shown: 4.5 V
